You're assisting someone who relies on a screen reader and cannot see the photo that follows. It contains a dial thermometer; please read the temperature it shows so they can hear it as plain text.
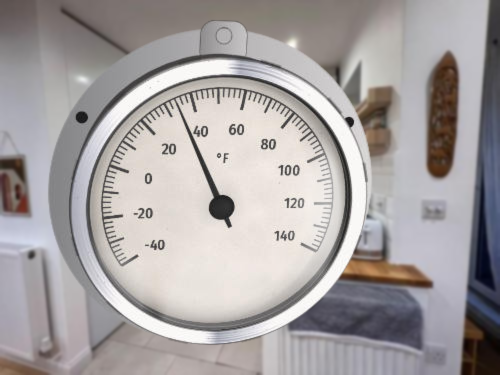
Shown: 34 °F
